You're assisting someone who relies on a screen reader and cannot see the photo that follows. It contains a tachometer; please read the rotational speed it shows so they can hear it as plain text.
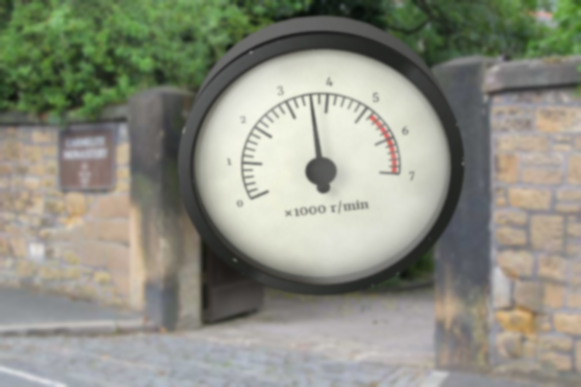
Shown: 3600 rpm
